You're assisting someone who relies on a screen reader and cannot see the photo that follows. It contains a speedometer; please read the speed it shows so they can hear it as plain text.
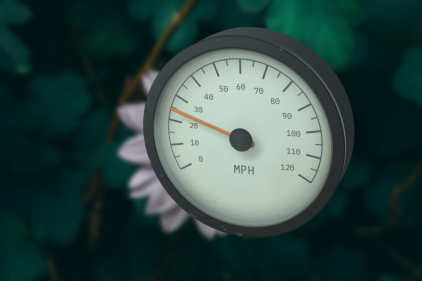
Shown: 25 mph
